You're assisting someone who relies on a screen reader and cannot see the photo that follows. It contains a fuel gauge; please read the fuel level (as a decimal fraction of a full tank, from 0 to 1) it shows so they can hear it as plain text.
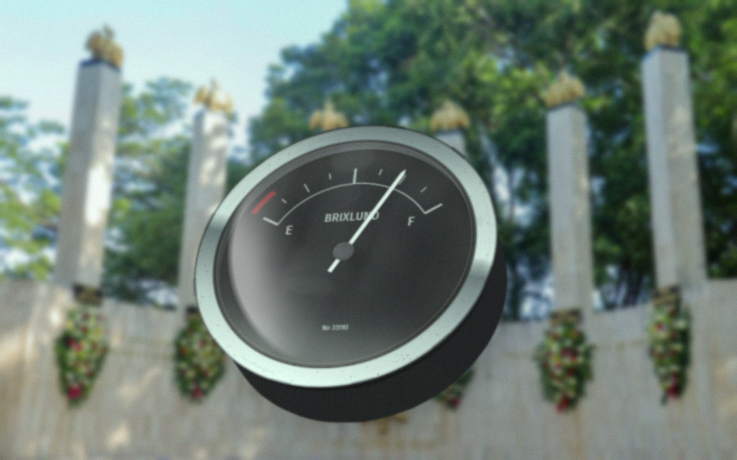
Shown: 0.75
